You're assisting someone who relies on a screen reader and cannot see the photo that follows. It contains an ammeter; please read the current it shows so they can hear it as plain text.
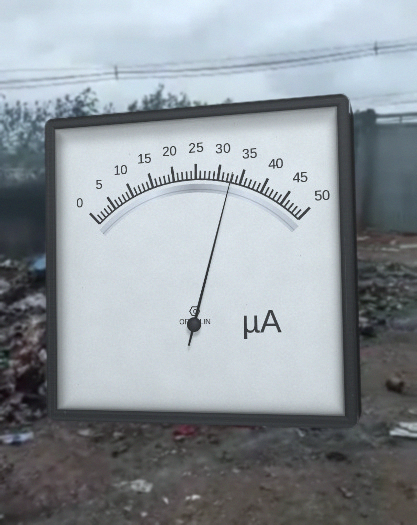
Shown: 33 µA
